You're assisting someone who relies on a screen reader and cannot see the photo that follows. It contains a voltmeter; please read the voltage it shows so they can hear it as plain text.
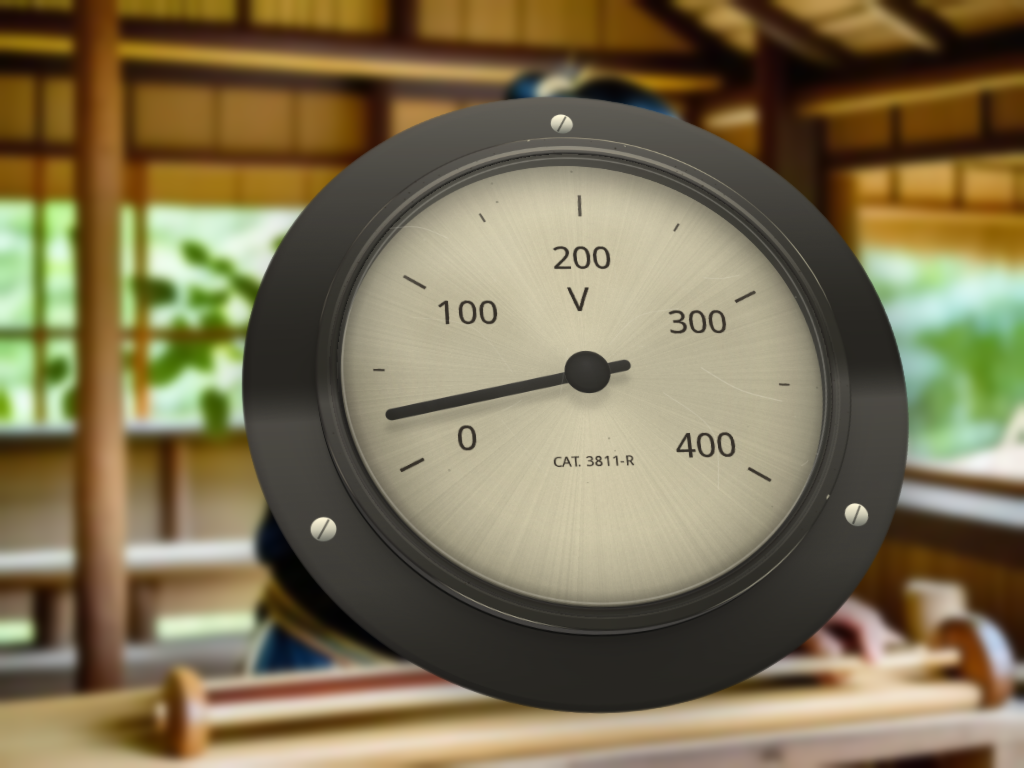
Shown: 25 V
